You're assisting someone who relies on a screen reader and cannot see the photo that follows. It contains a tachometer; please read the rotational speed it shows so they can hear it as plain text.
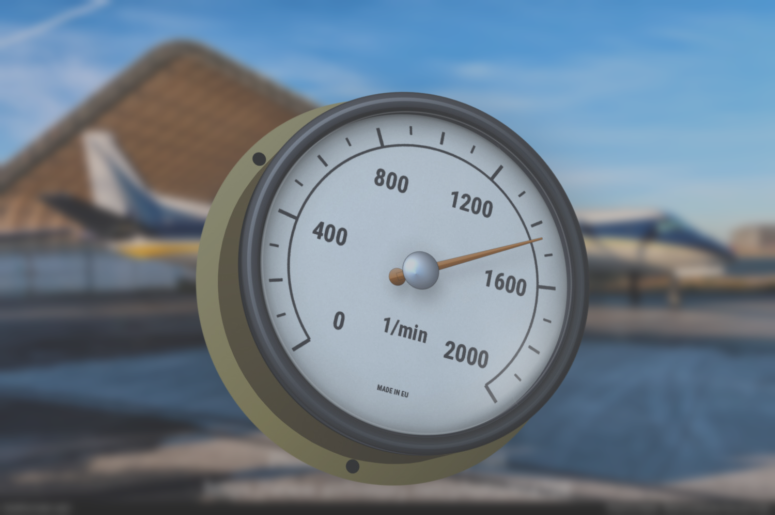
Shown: 1450 rpm
